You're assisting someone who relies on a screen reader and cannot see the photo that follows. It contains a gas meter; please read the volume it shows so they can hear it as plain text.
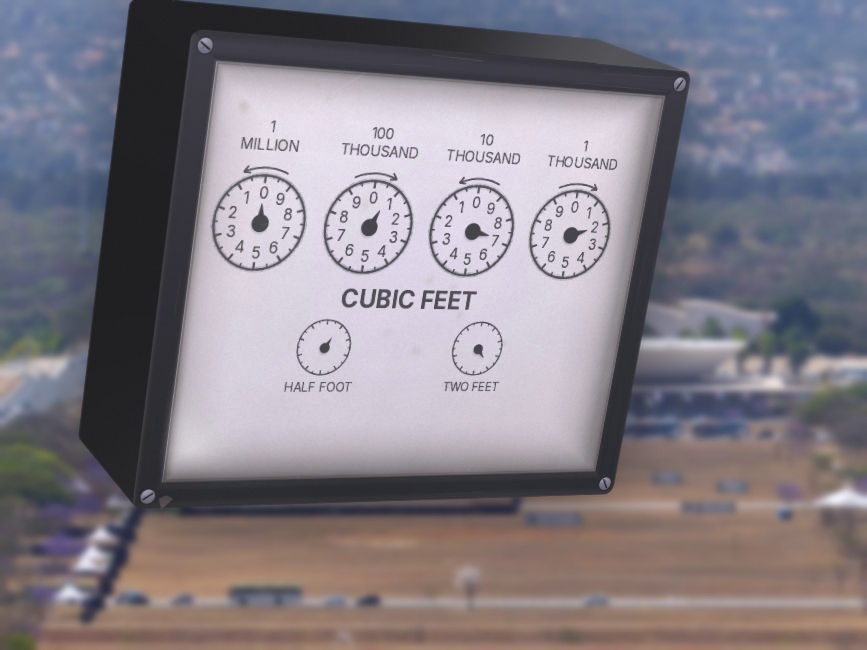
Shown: 7200 ft³
